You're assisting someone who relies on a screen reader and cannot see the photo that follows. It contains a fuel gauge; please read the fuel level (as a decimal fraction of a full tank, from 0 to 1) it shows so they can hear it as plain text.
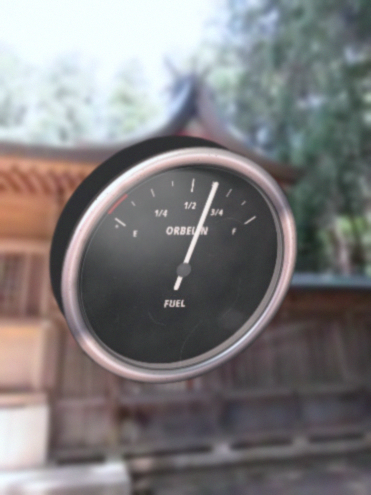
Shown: 0.625
